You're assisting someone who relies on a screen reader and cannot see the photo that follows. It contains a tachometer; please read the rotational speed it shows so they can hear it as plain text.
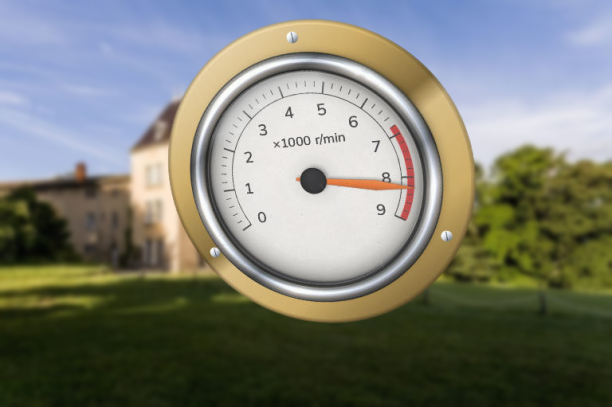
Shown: 8200 rpm
